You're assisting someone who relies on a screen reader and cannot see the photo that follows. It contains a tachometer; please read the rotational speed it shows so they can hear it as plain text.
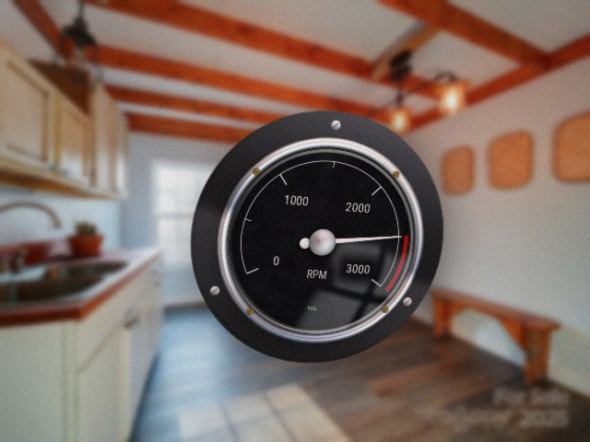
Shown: 2500 rpm
